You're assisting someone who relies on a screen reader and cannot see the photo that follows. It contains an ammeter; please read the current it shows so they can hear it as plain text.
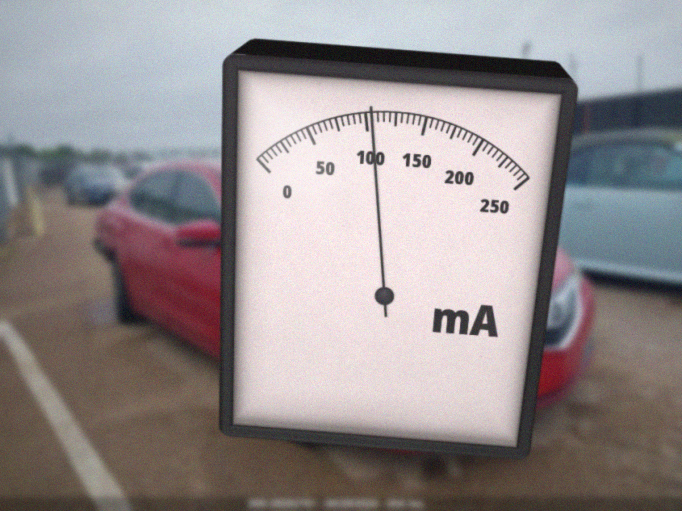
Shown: 105 mA
